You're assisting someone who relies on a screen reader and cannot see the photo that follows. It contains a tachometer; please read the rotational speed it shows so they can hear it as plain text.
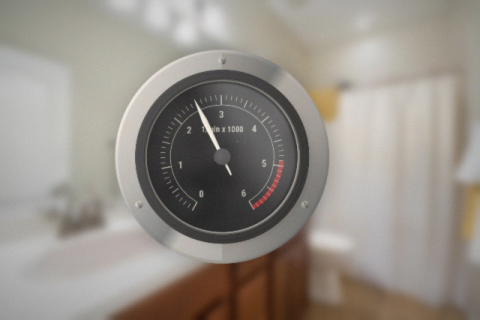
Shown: 2500 rpm
